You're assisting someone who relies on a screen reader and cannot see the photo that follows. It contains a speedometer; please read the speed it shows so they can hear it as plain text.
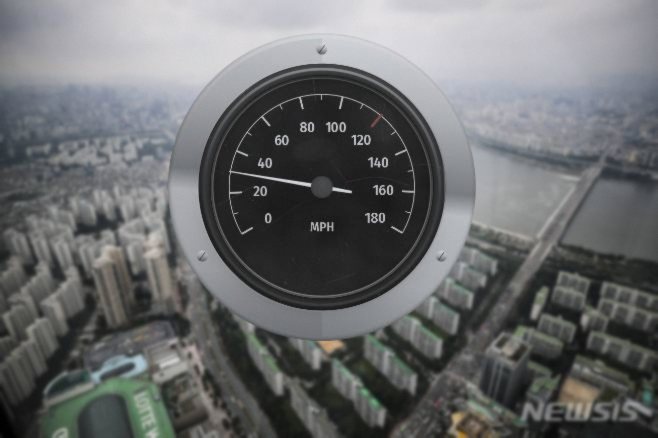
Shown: 30 mph
